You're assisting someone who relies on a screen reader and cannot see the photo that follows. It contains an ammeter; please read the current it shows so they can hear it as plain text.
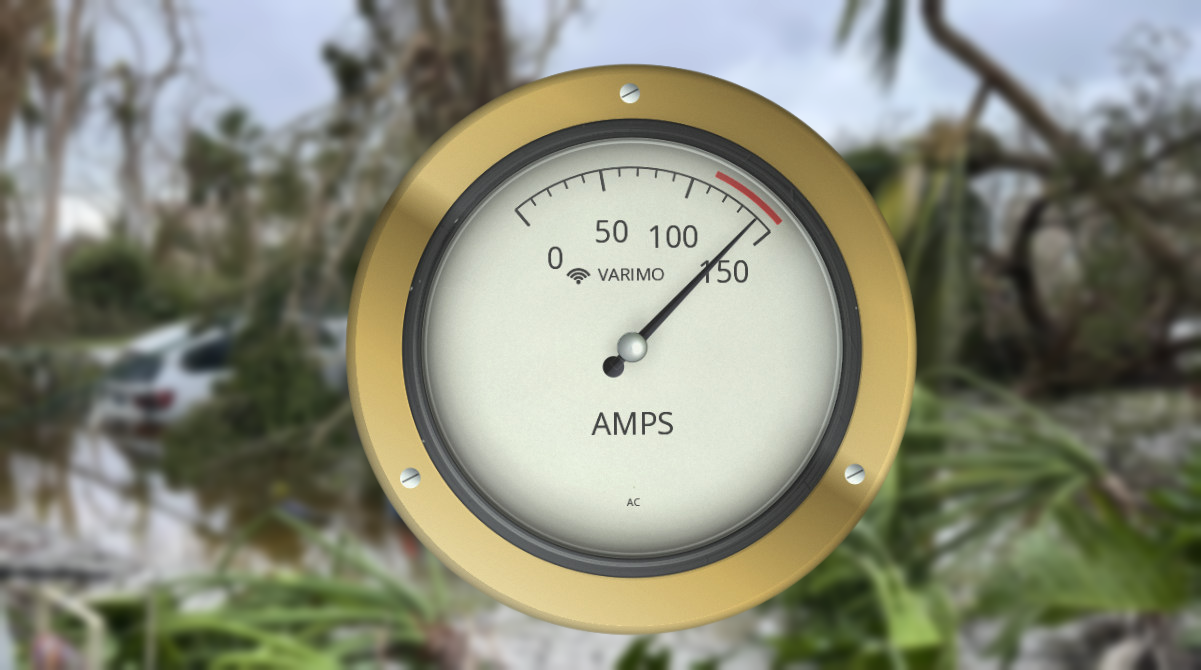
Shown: 140 A
